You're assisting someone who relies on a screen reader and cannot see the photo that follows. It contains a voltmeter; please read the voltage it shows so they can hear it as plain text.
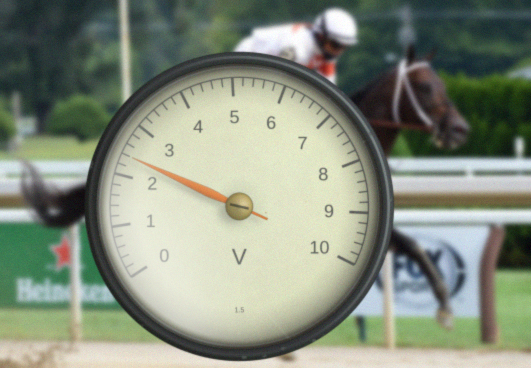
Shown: 2.4 V
